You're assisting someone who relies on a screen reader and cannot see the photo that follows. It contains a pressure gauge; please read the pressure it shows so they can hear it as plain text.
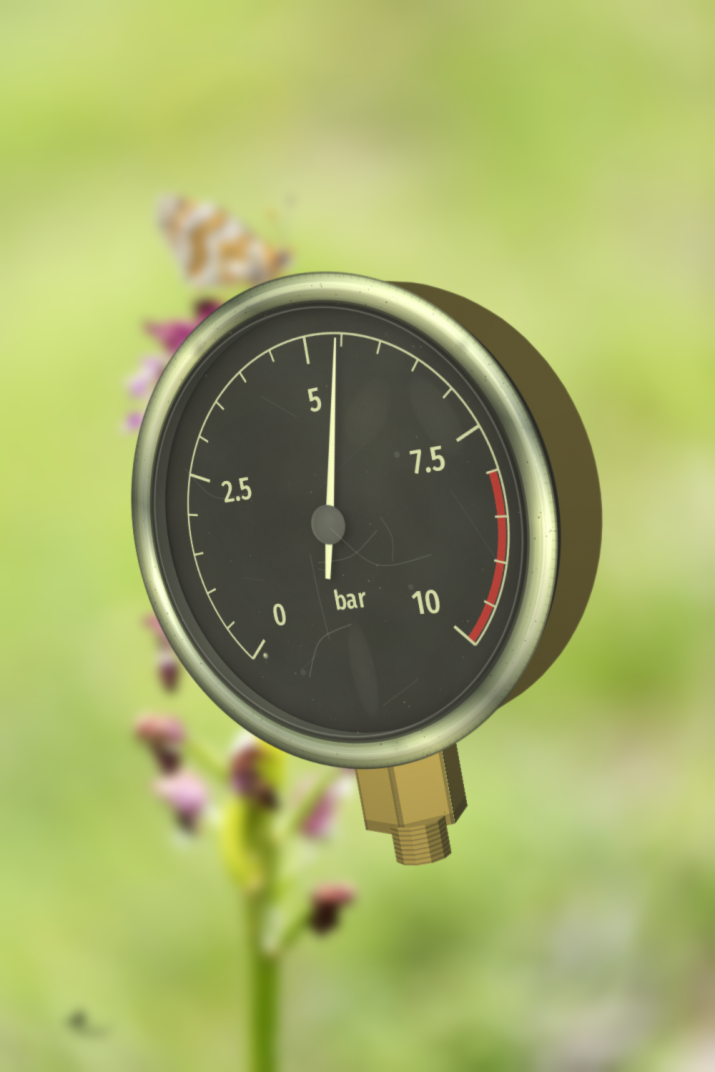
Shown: 5.5 bar
